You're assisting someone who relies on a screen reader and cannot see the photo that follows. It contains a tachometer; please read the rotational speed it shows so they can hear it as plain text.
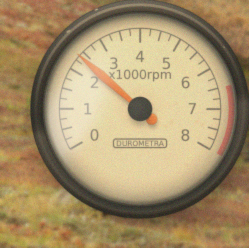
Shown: 2375 rpm
